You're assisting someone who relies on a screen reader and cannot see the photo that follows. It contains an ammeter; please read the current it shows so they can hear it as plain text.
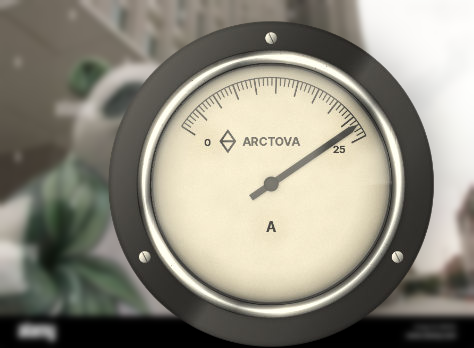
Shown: 23.5 A
